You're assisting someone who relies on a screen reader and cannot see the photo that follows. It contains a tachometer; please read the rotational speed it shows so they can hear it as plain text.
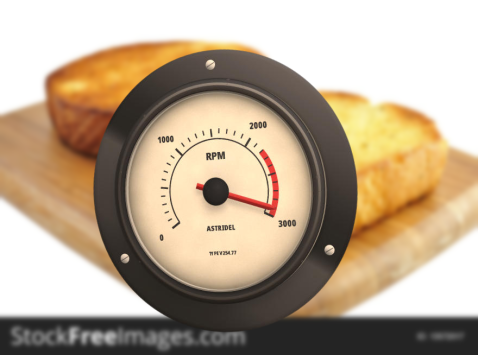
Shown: 2900 rpm
